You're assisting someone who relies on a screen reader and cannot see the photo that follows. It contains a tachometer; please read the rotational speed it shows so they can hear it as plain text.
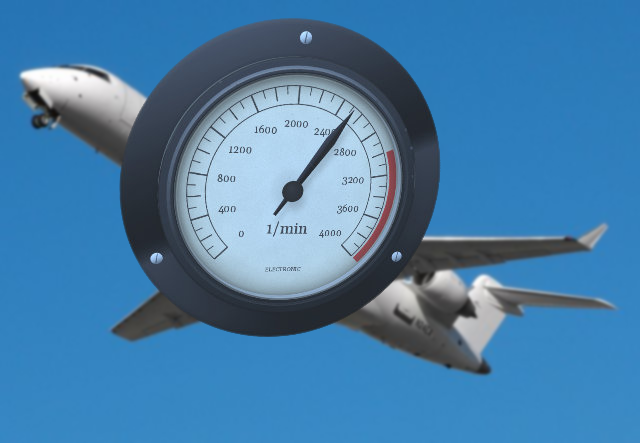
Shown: 2500 rpm
